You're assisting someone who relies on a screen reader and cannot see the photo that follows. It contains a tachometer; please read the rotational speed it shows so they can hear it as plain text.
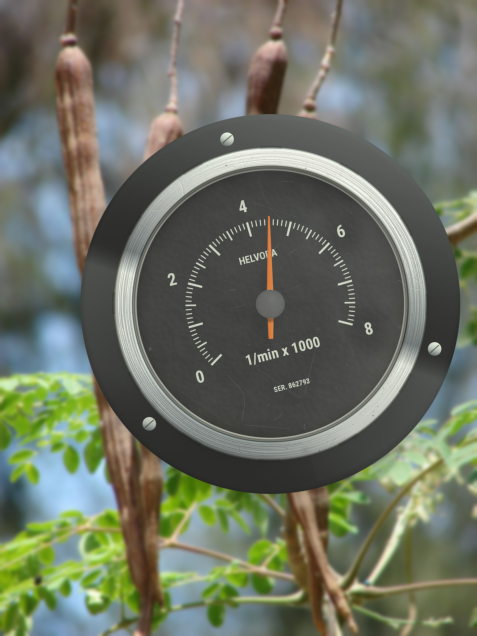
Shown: 4500 rpm
